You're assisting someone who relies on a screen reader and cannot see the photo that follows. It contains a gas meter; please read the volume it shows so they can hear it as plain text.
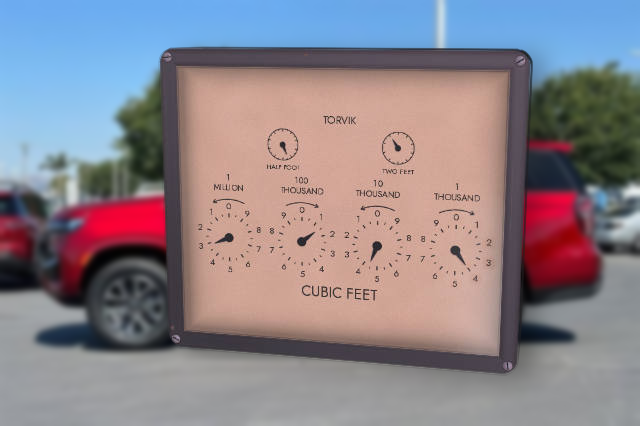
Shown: 314400 ft³
